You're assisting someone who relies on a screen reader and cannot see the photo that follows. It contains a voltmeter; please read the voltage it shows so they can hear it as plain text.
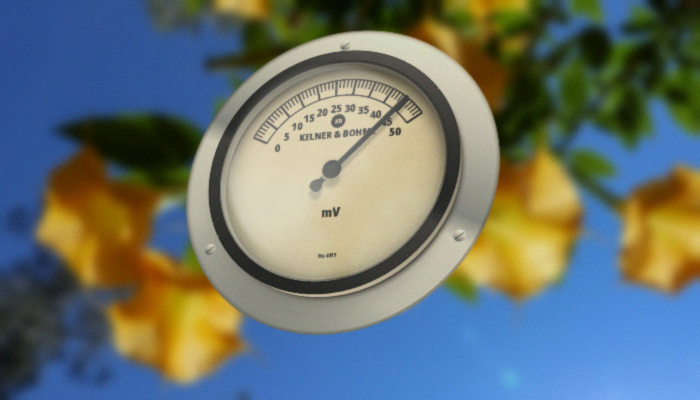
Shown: 45 mV
